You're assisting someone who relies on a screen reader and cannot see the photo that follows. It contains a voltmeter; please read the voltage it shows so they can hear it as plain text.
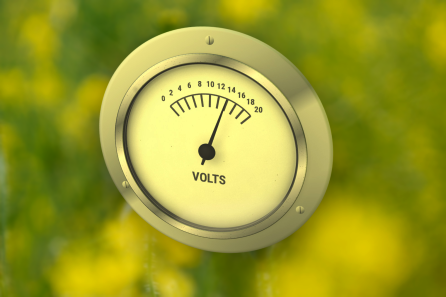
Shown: 14 V
